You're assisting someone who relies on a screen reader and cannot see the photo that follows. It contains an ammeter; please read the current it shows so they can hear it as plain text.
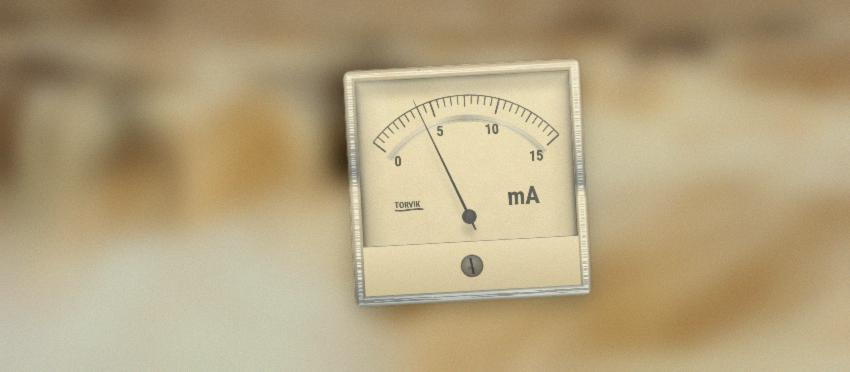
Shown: 4 mA
